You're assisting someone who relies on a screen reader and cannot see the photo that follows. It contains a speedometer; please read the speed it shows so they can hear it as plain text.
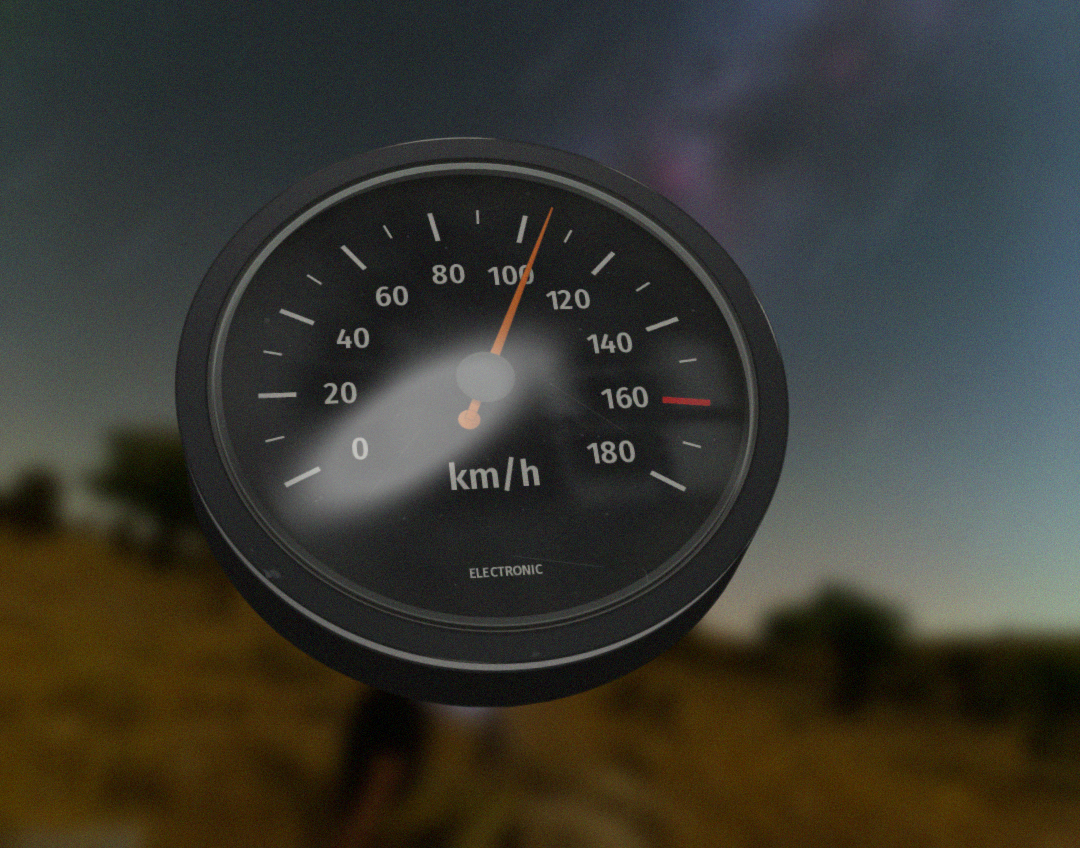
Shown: 105 km/h
